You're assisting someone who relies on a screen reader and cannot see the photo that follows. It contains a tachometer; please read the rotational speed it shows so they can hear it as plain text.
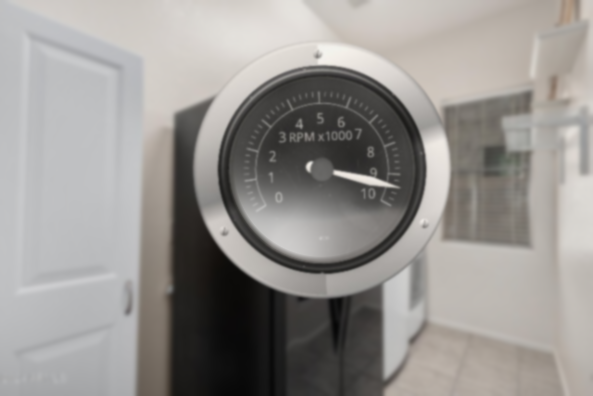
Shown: 9400 rpm
